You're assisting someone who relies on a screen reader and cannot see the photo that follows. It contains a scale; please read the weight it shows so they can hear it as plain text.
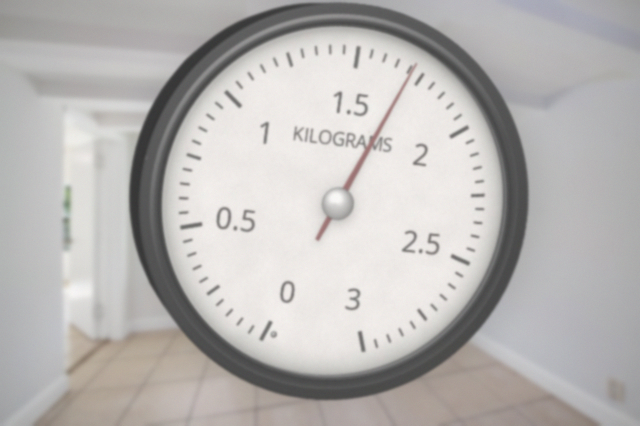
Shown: 1.7 kg
